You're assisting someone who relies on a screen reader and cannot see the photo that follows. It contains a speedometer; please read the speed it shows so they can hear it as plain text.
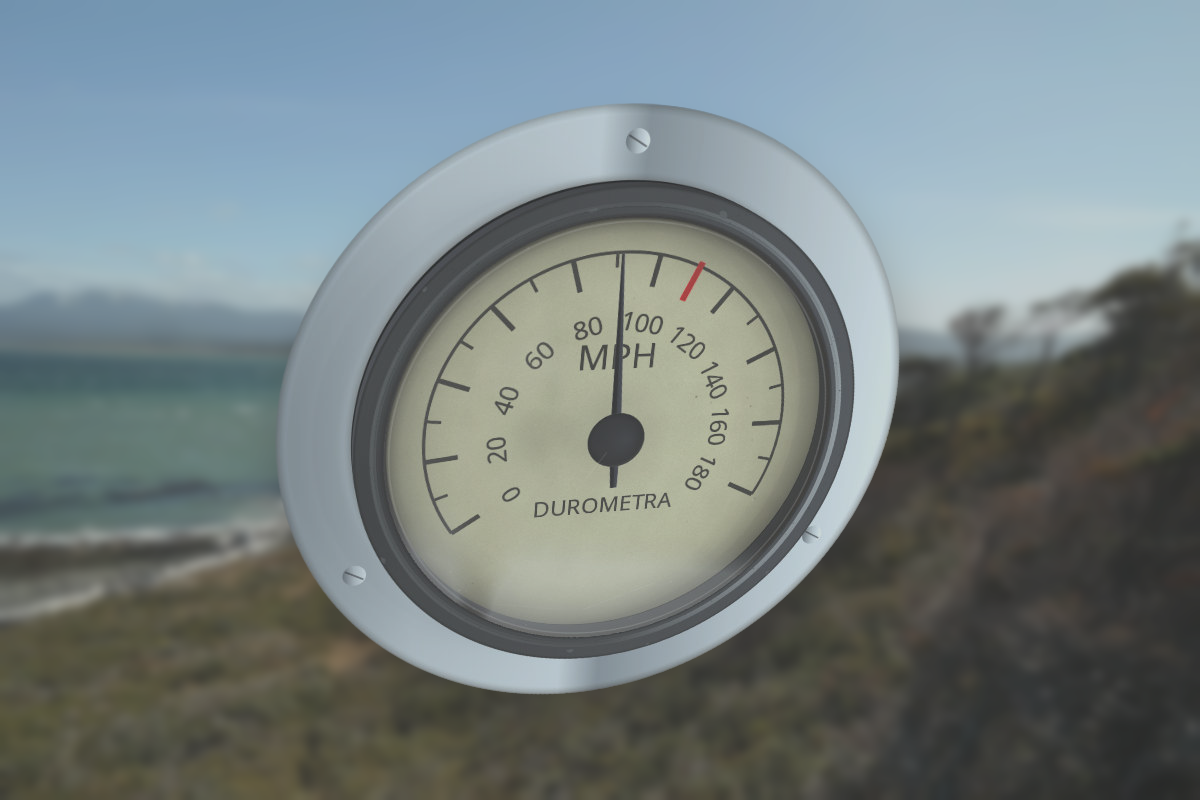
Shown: 90 mph
